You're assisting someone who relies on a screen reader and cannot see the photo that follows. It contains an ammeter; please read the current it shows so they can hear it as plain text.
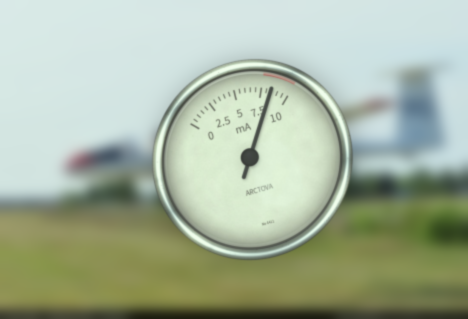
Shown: 8.5 mA
